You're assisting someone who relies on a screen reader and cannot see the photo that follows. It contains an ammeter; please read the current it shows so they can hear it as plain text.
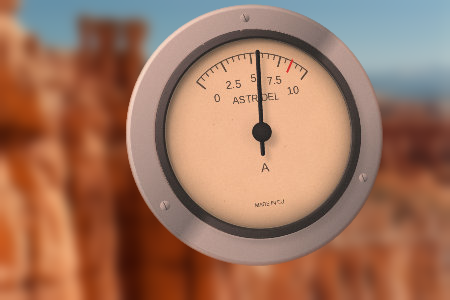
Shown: 5.5 A
